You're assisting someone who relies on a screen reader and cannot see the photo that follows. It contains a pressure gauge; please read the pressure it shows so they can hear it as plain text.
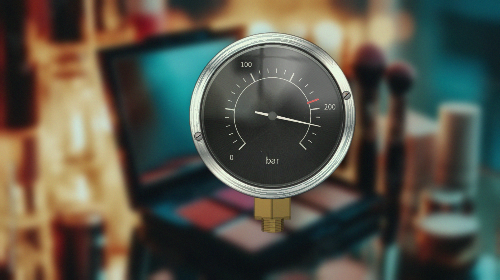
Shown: 220 bar
